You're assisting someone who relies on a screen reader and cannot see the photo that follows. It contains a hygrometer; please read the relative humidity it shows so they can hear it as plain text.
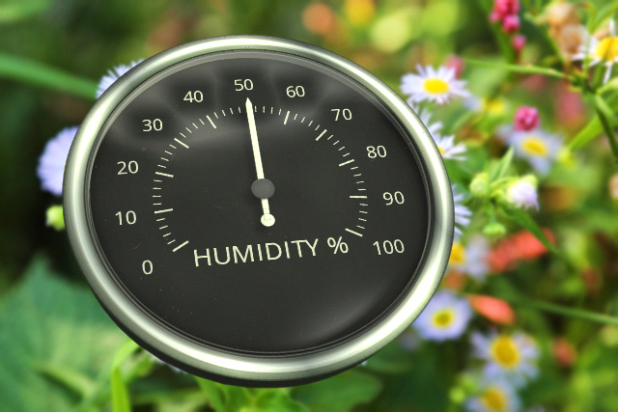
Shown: 50 %
